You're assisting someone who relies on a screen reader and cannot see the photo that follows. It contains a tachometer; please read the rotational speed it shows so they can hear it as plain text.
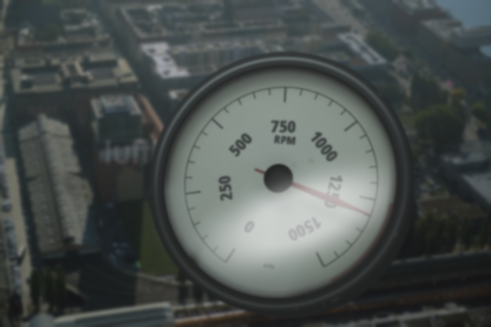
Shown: 1300 rpm
